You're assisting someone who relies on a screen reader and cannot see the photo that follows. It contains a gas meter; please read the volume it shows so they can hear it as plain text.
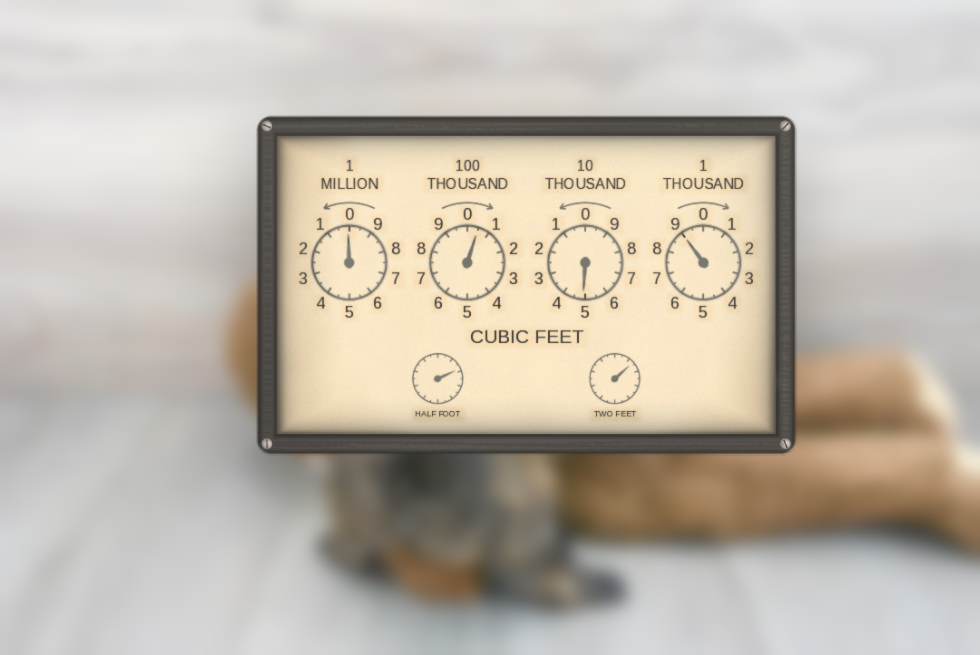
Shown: 4900 ft³
